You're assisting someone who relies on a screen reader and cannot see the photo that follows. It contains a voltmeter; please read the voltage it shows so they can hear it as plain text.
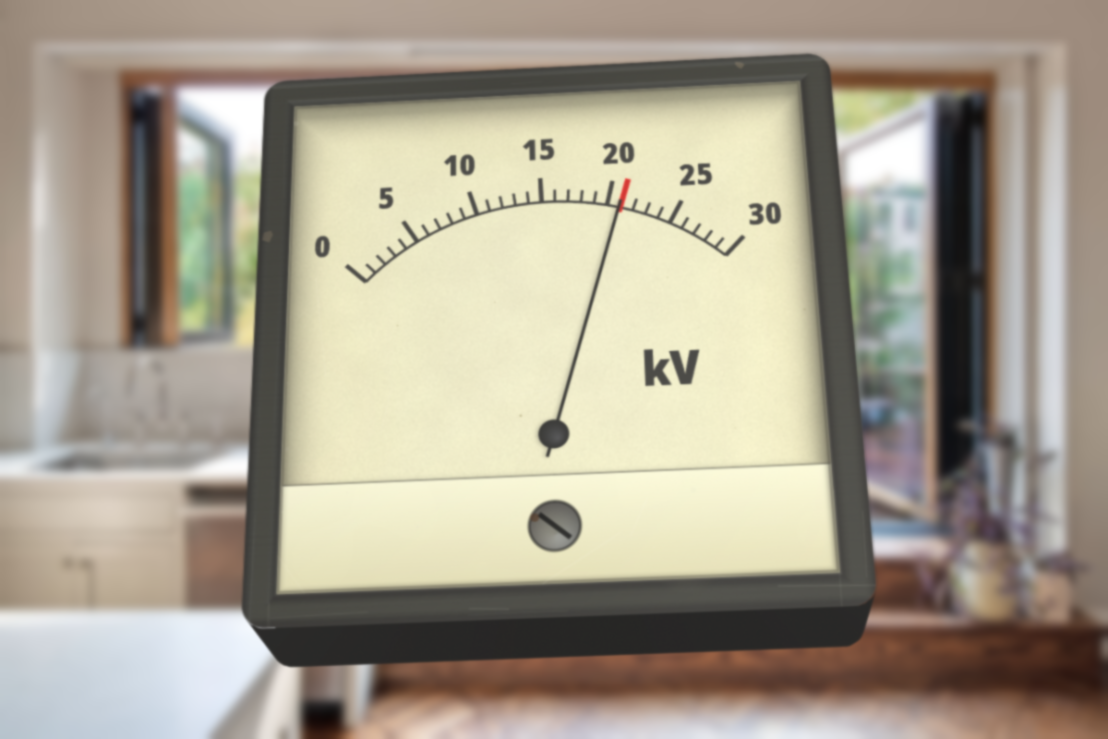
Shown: 21 kV
